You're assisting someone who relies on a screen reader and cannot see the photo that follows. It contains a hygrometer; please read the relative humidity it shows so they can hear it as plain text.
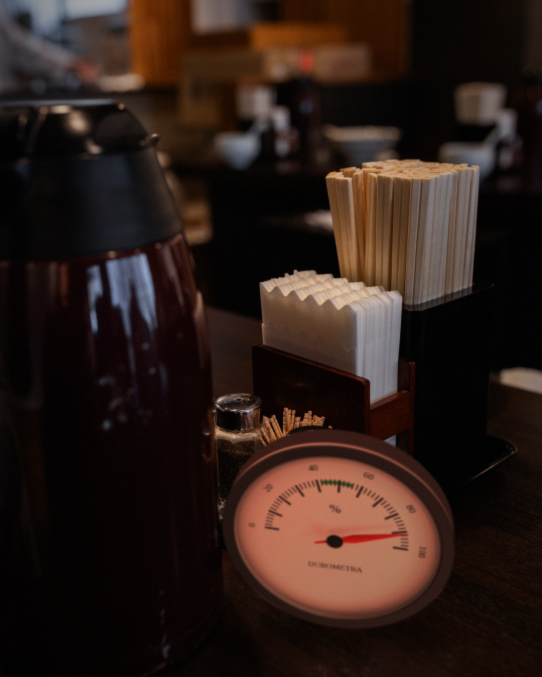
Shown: 90 %
